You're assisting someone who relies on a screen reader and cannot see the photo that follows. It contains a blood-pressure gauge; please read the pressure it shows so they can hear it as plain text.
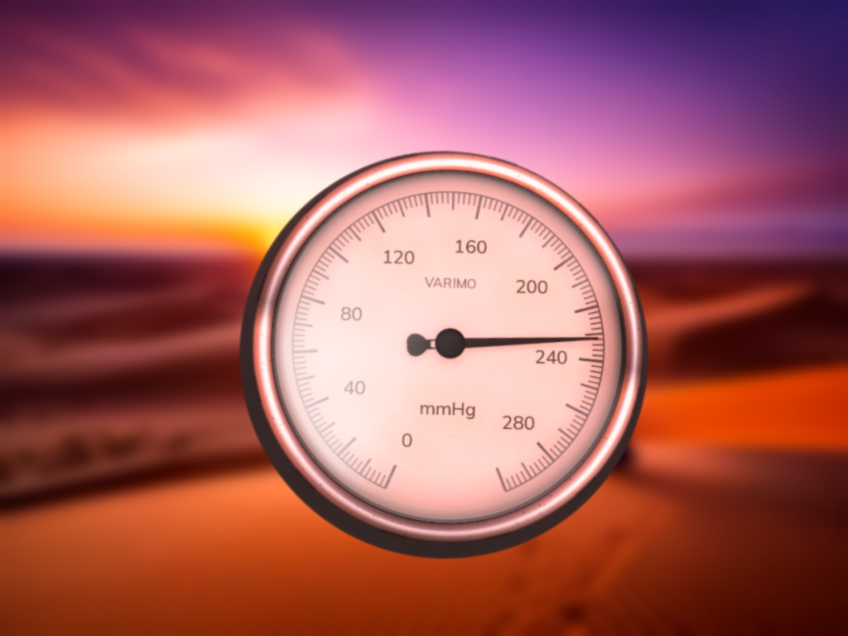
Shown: 232 mmHg
